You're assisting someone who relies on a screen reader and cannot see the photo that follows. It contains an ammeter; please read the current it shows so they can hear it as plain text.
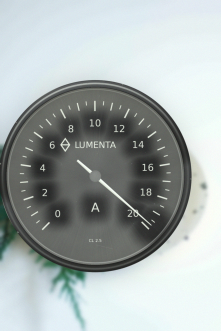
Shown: 19.75 A
